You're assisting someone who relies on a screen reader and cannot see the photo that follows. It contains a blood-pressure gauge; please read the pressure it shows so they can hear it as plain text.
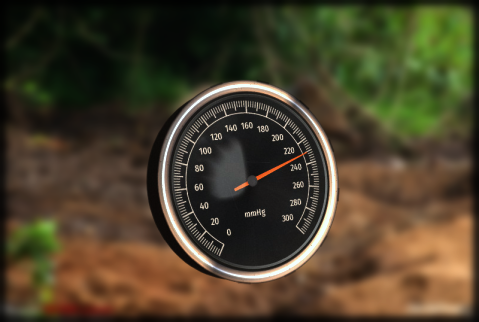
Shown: 230 mmHg
